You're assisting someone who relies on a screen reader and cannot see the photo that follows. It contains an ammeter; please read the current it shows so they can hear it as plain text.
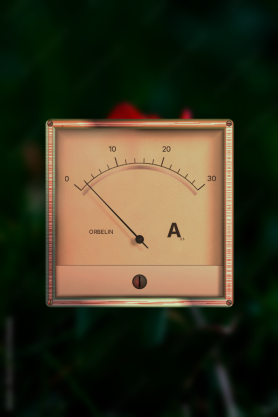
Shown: 2 A
